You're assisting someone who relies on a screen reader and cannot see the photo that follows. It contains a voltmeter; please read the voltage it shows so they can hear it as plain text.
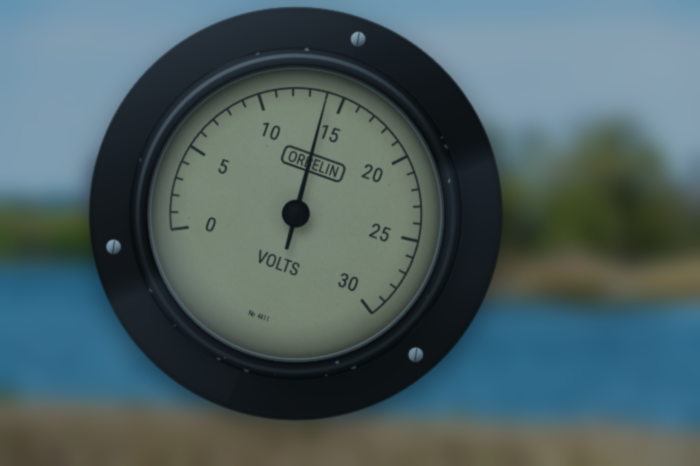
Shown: 14 V
